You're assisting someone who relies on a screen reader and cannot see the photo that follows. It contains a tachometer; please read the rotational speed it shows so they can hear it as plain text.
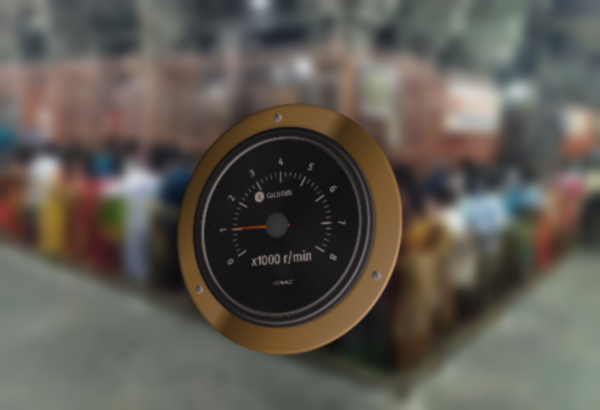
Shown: 1000 rpm
